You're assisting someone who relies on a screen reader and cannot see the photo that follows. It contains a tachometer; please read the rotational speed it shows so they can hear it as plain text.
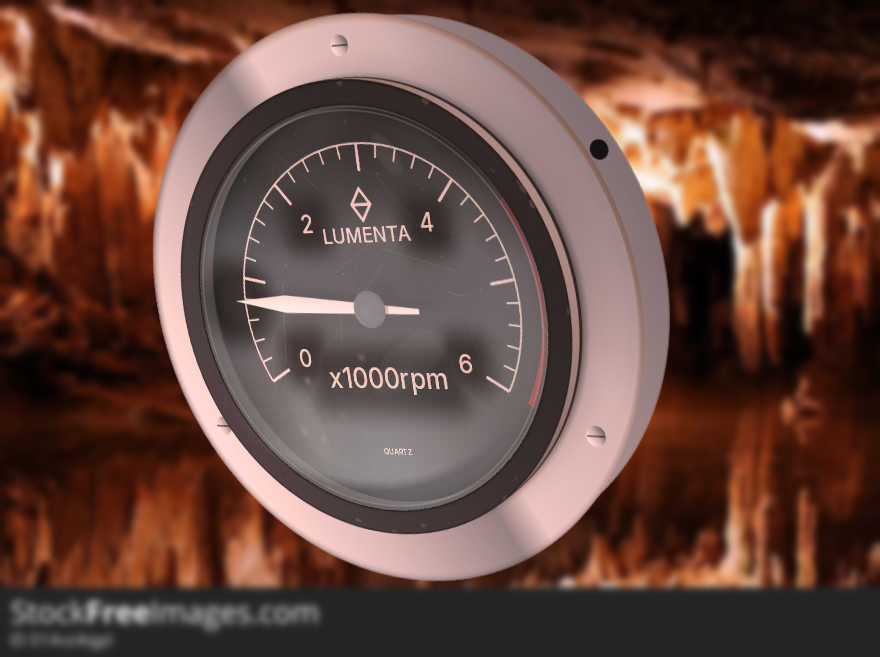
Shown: 800 rpm
